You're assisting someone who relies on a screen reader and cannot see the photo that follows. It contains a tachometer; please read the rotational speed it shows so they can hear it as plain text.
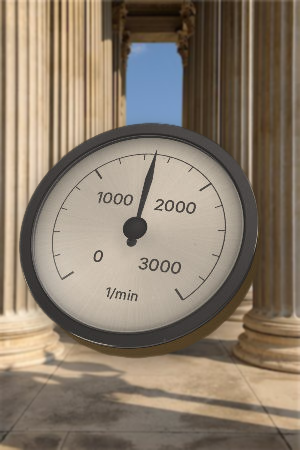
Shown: 1500 rpm
